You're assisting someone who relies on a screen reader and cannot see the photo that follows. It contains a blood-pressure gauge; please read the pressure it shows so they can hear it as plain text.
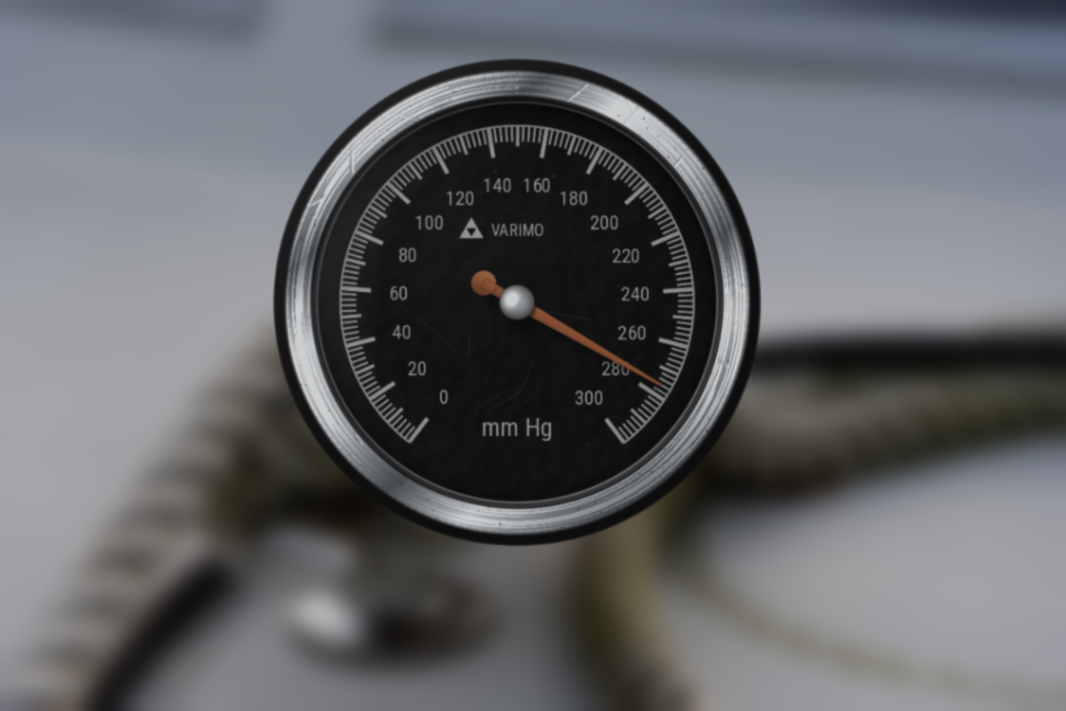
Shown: 276 mmHg
